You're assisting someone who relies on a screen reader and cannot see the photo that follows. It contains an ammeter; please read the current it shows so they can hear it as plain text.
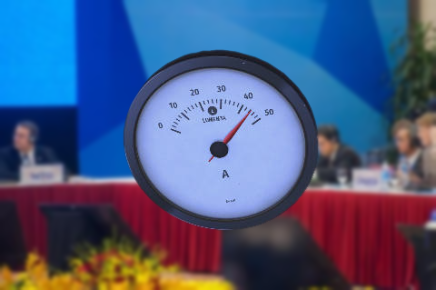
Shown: 44 A
